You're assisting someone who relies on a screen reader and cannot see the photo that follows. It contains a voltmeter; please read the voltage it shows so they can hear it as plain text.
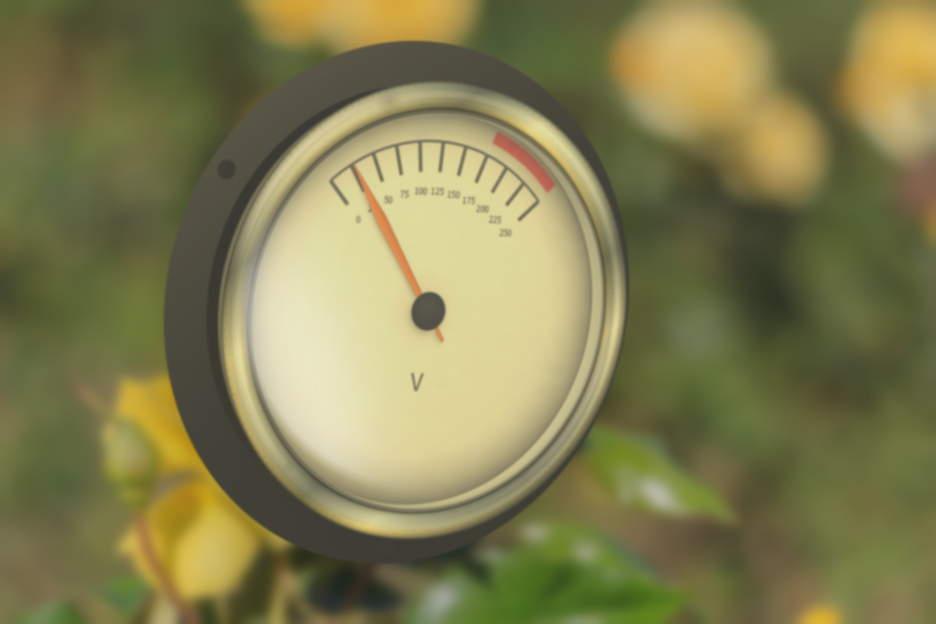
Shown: 25 V
